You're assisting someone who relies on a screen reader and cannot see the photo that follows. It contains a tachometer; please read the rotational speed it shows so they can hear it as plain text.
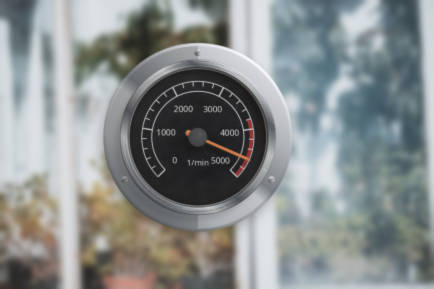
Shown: 4600 rpm
